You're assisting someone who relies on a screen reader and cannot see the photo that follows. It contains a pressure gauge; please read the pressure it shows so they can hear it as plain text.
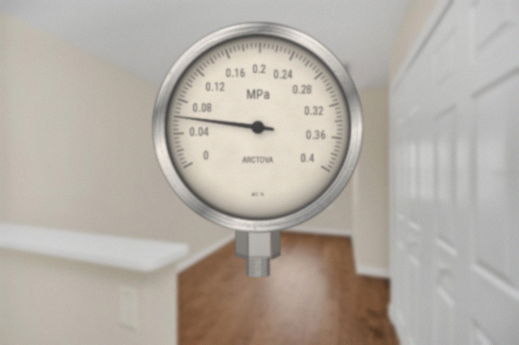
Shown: 0.06 MPa
